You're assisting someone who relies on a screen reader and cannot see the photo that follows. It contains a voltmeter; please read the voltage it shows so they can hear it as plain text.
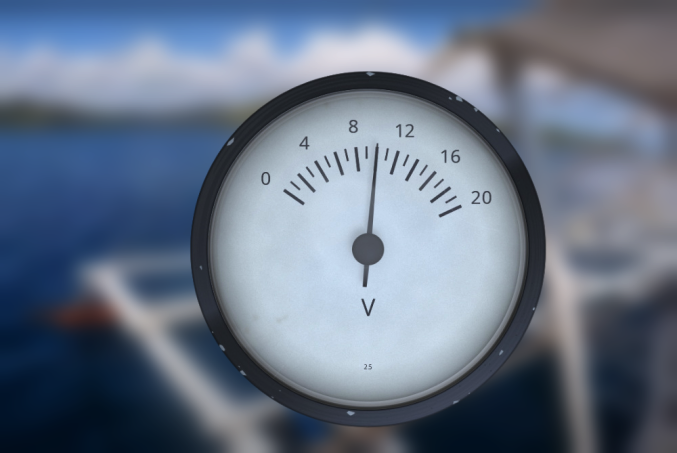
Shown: 10 V
